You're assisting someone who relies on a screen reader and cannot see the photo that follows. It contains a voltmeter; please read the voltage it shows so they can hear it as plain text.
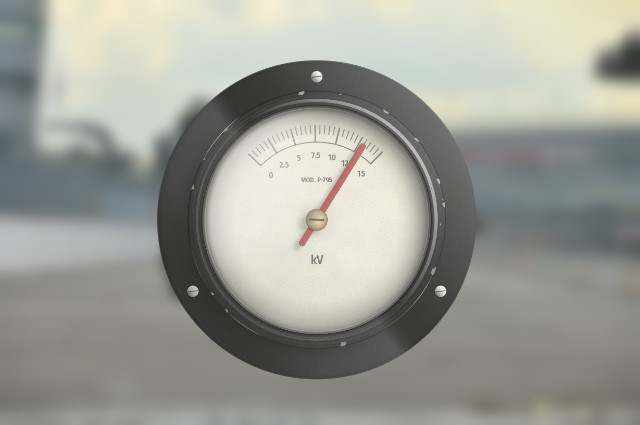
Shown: 13 kV
